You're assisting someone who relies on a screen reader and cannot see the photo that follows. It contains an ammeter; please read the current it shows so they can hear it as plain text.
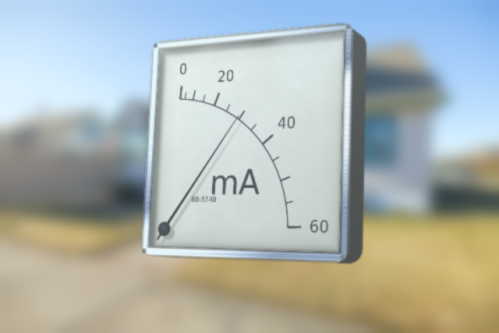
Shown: 30 mA
